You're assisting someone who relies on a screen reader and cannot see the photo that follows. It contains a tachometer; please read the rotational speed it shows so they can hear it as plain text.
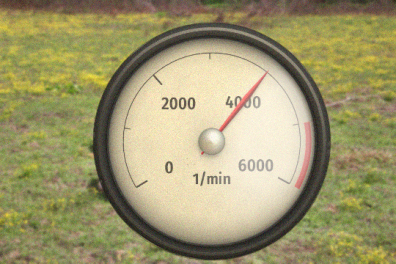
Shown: 4000 rpm
